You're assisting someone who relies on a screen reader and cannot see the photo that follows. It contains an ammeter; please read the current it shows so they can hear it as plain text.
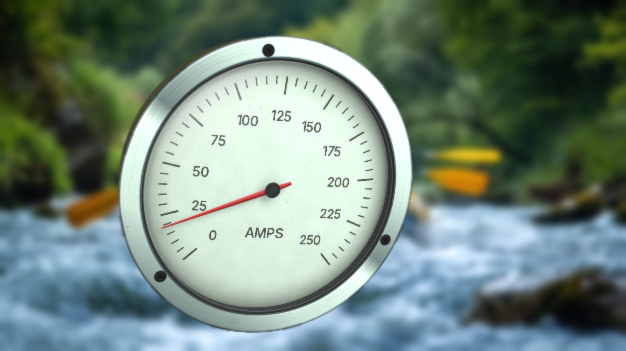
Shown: 20 A
